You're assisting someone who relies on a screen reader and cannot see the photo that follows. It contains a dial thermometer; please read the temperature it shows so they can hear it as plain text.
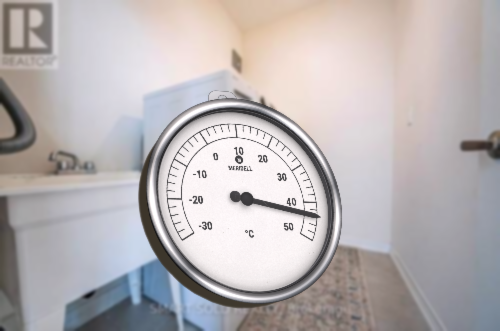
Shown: 44 °C
